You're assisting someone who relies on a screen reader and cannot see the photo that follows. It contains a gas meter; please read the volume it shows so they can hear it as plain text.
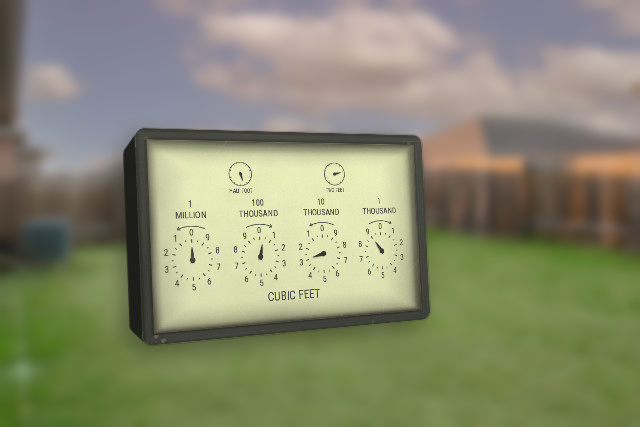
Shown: 2900 ft³
